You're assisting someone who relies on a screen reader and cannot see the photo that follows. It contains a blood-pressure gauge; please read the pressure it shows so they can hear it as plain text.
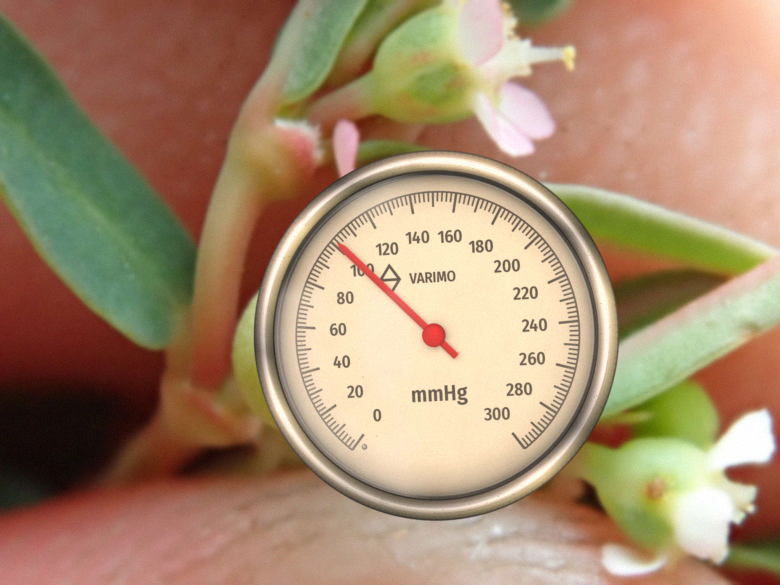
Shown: 102 mmHg
